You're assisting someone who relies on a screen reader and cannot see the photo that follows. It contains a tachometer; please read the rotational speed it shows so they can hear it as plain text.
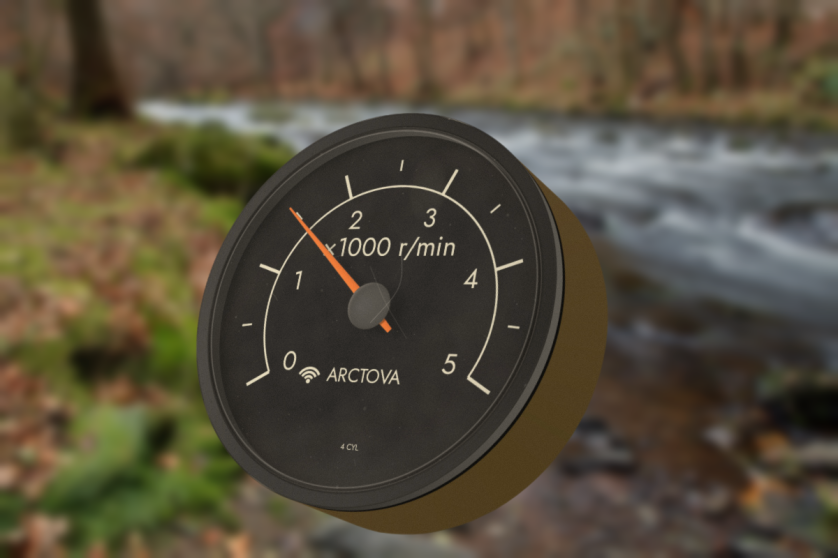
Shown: 1500 rpm
